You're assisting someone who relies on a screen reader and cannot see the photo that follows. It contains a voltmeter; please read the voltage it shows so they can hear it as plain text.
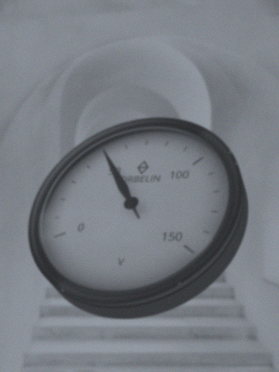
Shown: 50 V
